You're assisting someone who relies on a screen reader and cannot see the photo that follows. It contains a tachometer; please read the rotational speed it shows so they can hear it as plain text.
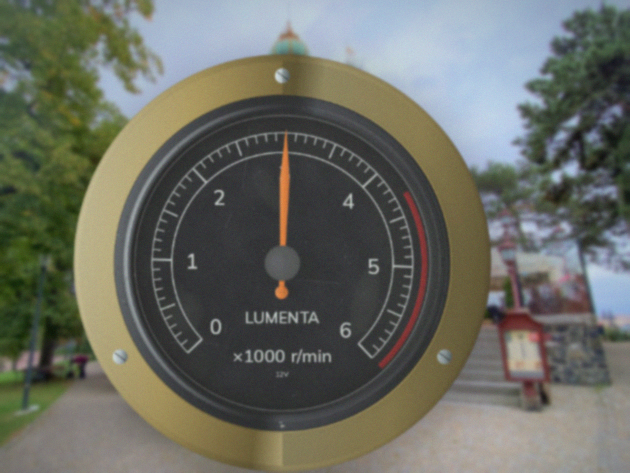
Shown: 3000 rpm
